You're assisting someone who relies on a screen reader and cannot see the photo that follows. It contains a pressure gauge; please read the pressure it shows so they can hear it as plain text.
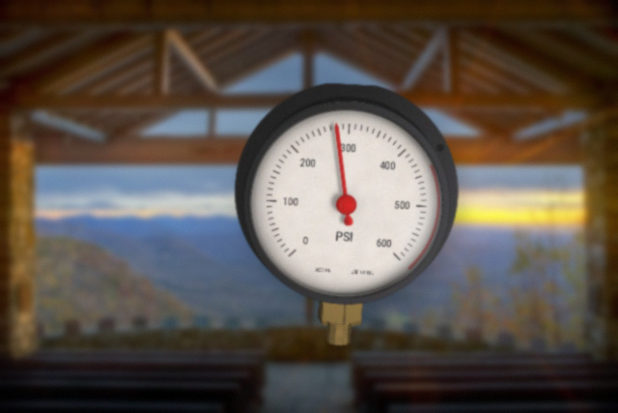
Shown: 280 psi
